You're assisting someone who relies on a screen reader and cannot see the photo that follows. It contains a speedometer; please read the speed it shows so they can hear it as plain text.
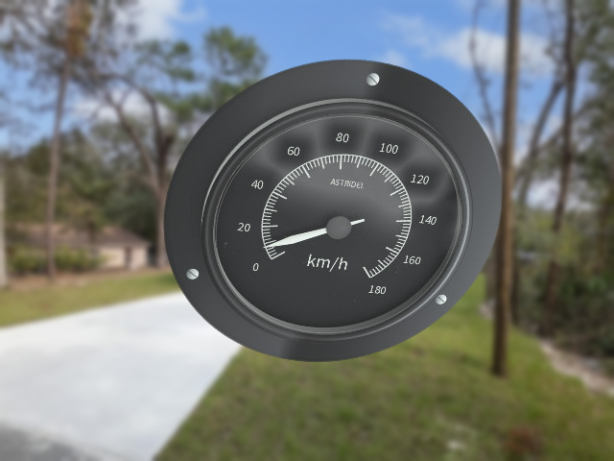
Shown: 10 km/h
